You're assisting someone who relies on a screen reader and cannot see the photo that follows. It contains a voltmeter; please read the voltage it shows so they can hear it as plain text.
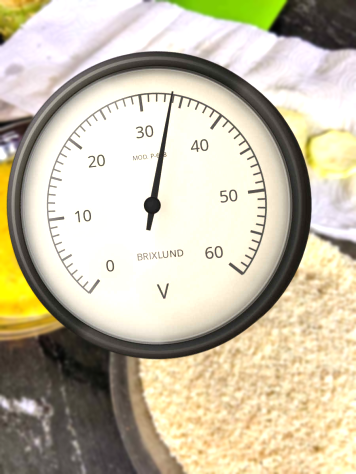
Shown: 34 V
